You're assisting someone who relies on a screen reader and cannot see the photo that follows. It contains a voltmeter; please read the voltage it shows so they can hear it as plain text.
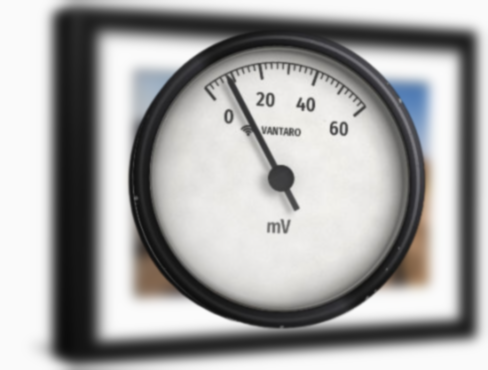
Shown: 8 mV
